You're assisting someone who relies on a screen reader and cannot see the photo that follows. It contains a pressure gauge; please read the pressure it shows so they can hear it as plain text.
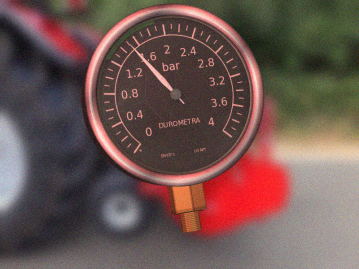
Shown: 1.5 bar
